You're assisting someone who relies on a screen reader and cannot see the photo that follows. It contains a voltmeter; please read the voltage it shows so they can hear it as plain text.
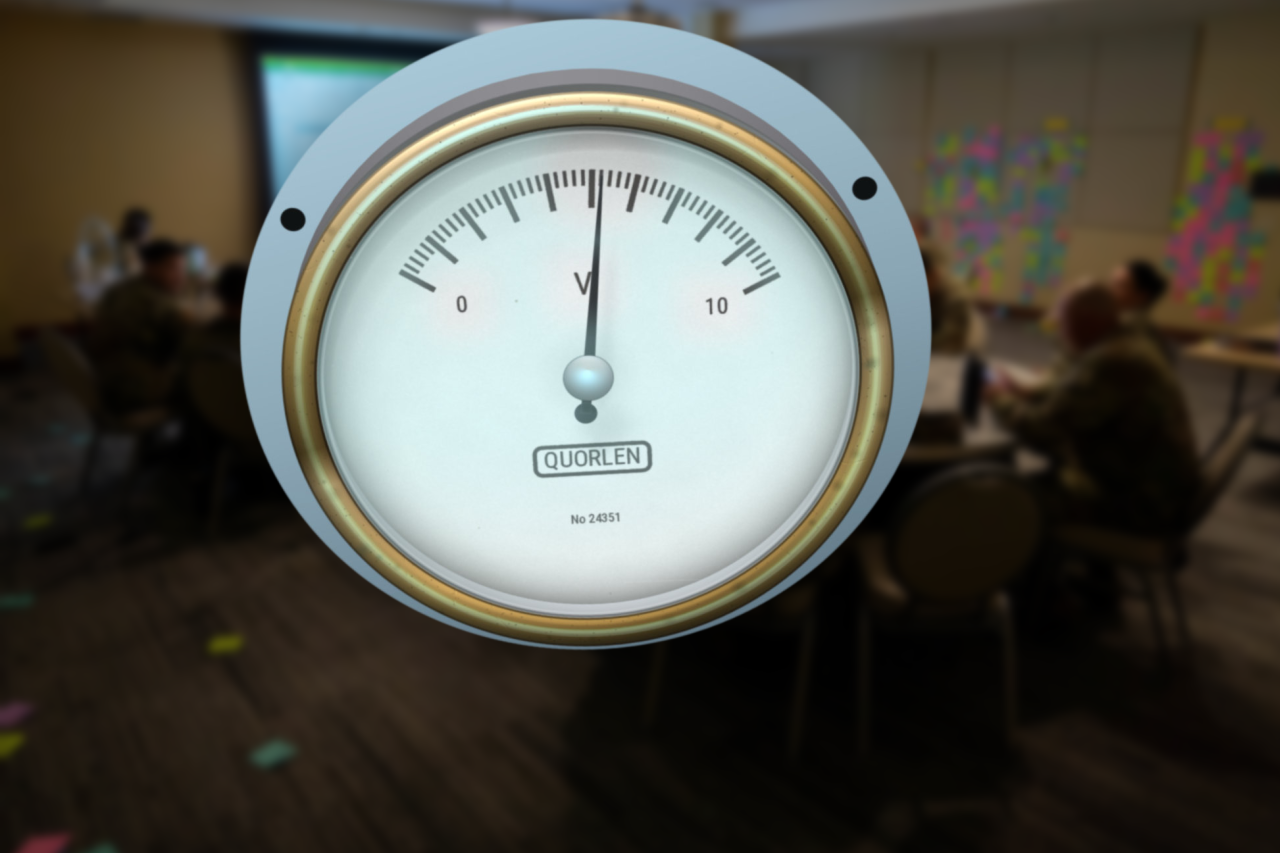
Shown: 5.2 V
